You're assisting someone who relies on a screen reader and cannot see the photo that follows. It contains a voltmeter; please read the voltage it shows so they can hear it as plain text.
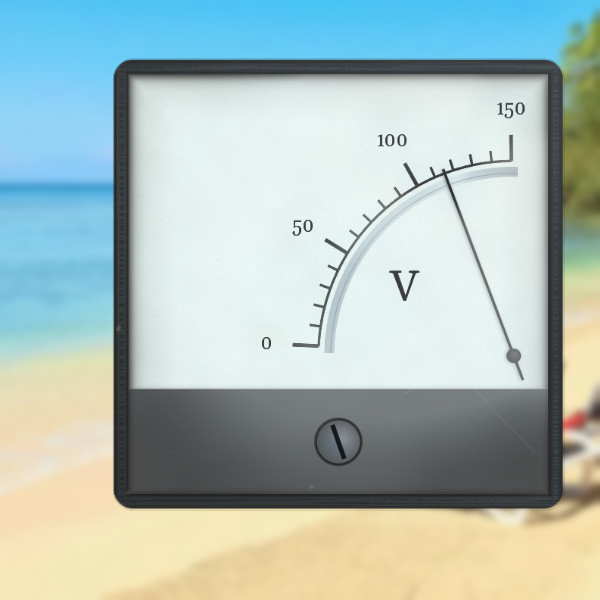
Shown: 115 V
